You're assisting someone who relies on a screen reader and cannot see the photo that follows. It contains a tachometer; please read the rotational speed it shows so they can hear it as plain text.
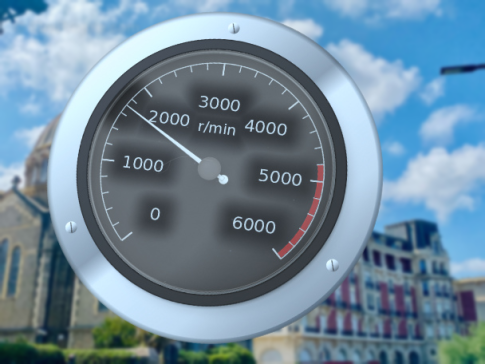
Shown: 1700 rpm
